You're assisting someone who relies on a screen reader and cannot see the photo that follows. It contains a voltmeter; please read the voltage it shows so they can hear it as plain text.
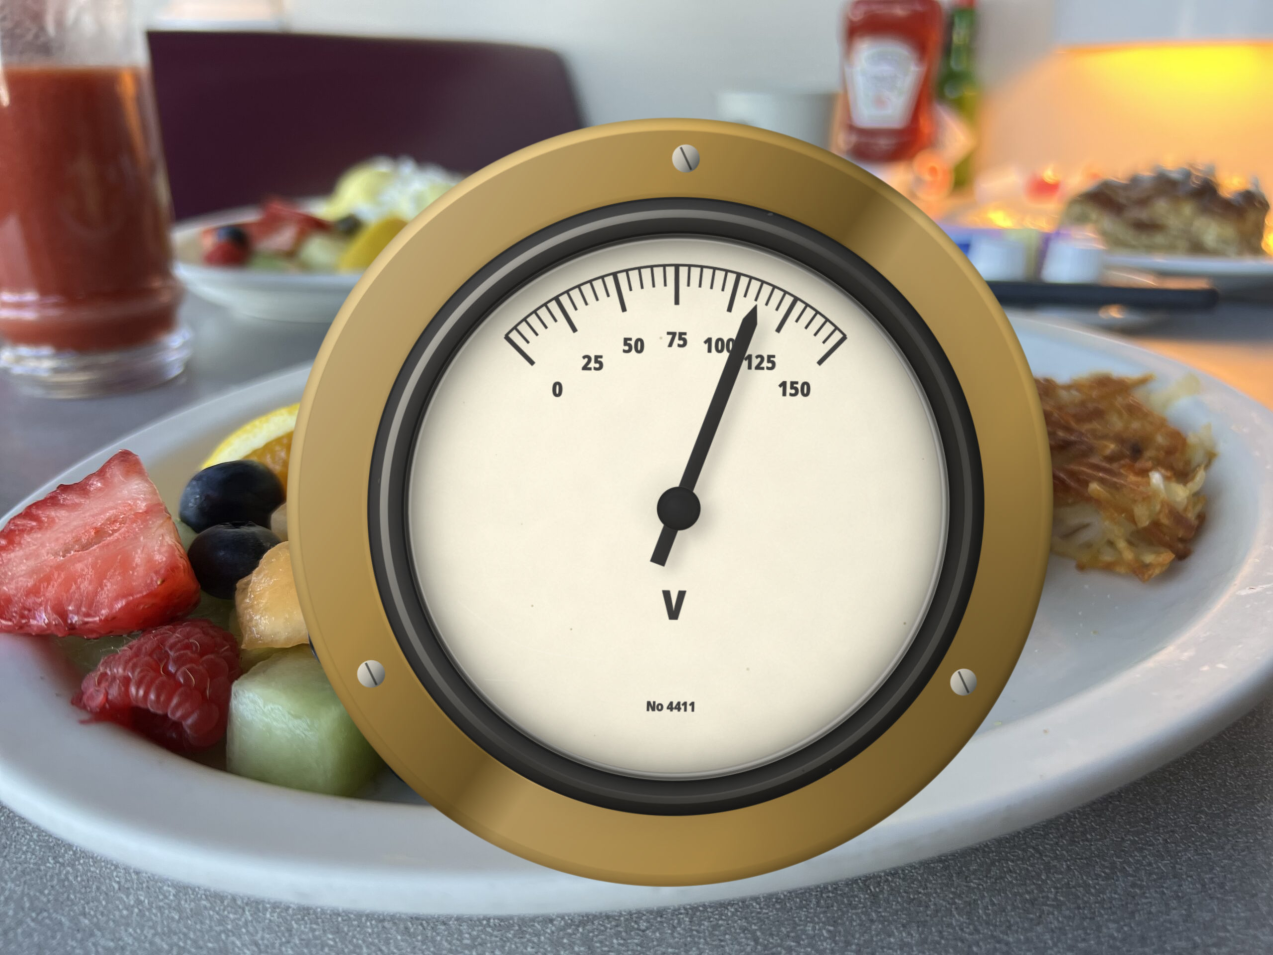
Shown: 110 V
